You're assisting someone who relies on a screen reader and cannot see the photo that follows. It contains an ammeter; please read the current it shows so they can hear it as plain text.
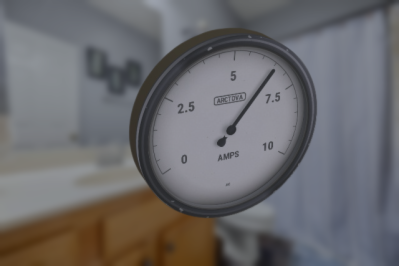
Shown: 6.5 A
